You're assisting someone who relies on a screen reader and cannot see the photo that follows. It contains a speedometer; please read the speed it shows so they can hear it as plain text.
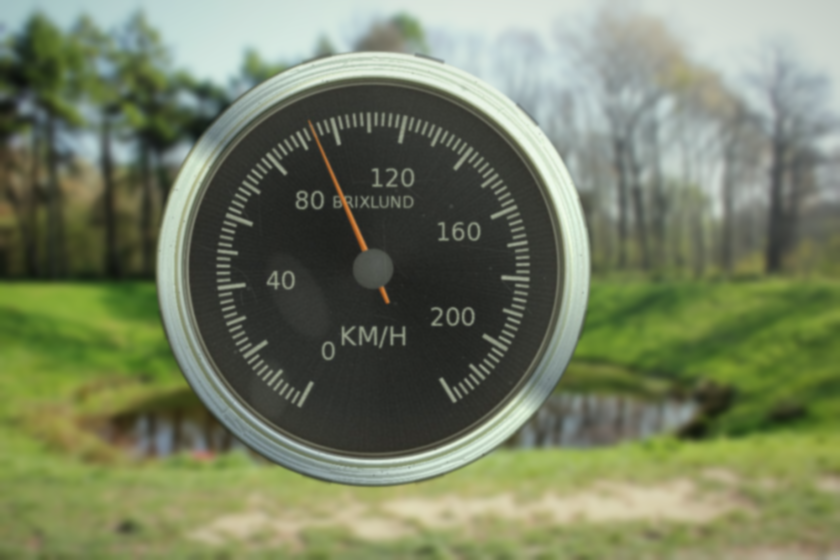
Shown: 94 km/h
